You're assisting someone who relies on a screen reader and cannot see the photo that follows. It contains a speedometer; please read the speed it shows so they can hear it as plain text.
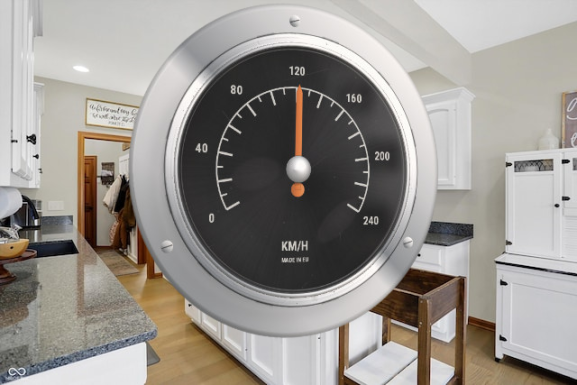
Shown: 120 km/h
